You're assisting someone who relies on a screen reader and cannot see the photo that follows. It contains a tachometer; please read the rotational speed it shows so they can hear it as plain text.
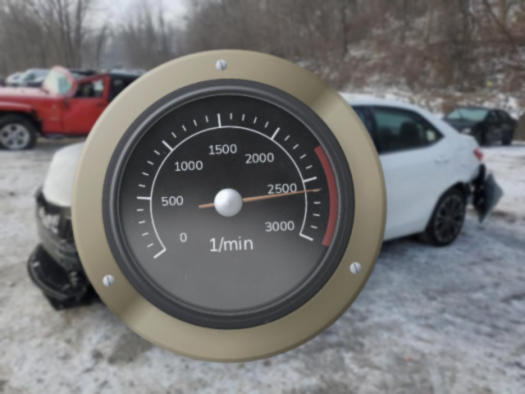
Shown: 2600 rpm
